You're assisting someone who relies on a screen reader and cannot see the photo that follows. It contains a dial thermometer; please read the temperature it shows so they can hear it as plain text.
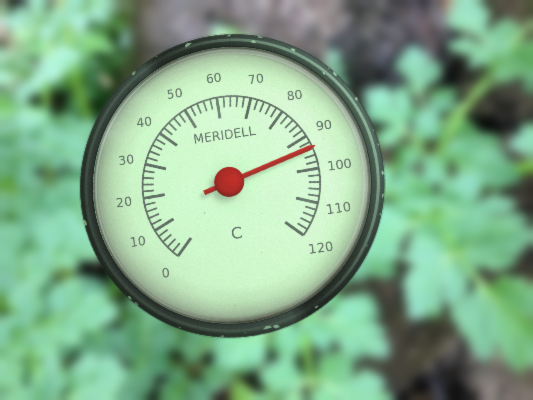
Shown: 94 °C
